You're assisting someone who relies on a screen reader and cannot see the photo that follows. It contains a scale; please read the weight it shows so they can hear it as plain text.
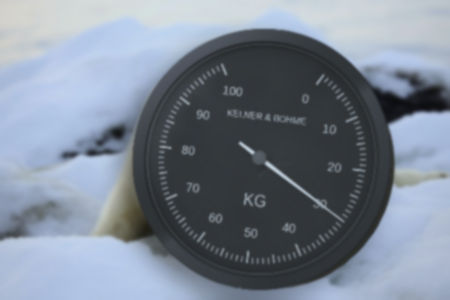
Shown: 30 kg
